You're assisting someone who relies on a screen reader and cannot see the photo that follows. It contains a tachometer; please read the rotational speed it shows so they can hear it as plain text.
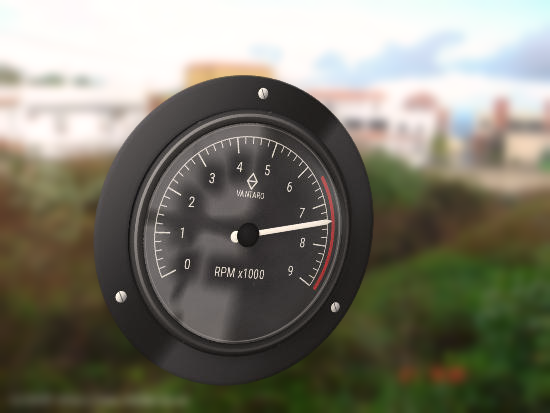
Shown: 7400 rpm
